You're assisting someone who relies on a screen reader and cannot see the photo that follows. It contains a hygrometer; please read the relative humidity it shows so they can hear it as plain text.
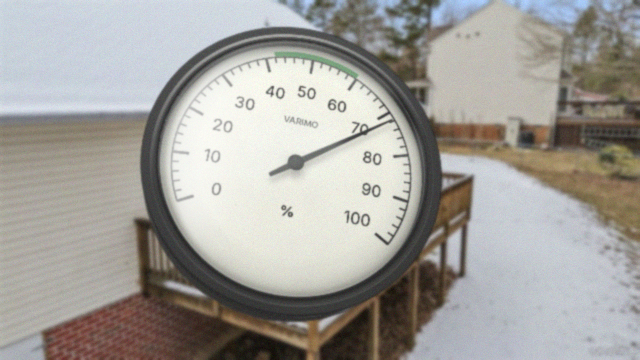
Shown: 72 %
